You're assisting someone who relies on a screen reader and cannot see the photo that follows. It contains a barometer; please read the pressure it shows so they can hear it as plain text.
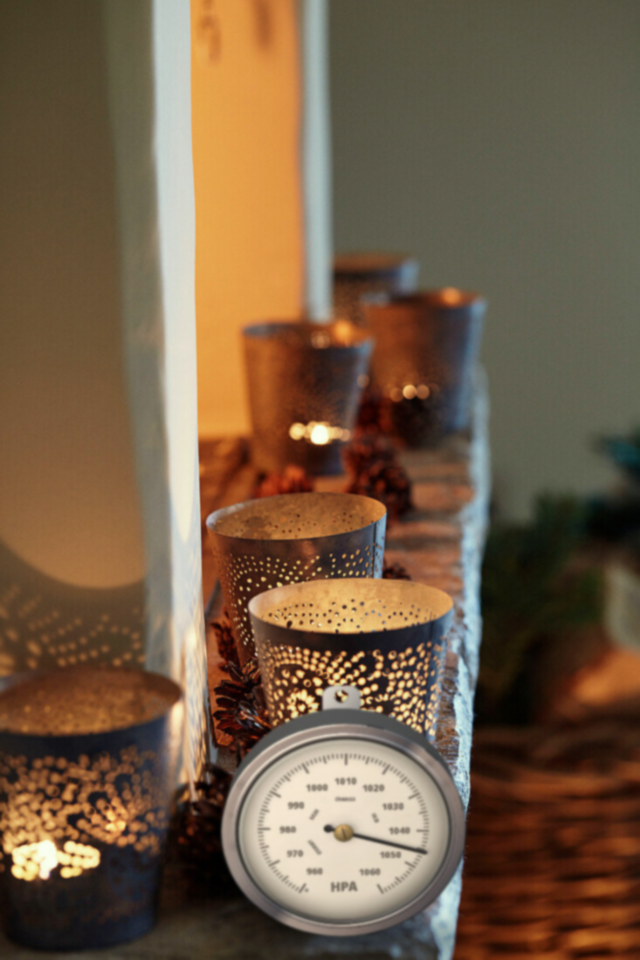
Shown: 1045 hPa
